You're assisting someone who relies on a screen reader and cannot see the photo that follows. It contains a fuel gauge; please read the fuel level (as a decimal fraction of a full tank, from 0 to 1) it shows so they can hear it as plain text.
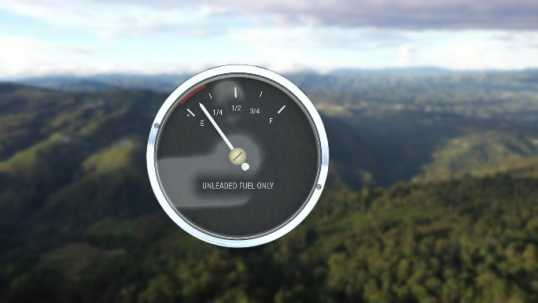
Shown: 0.125
